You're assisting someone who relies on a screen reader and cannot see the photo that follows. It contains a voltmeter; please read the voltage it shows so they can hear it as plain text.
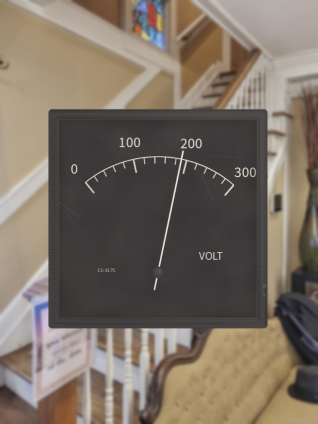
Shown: 190 V
